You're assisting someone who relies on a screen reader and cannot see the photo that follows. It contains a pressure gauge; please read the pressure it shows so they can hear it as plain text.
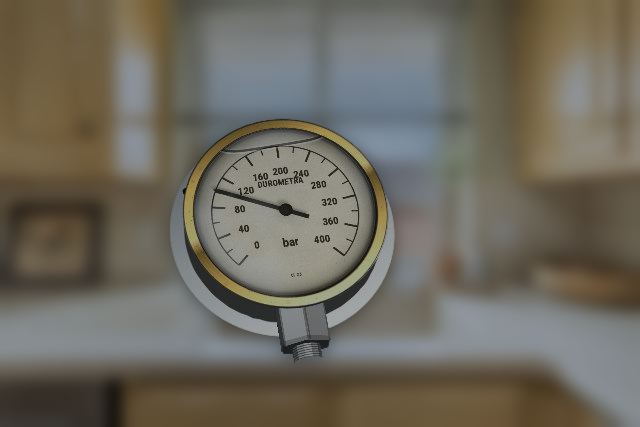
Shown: 100 bar
